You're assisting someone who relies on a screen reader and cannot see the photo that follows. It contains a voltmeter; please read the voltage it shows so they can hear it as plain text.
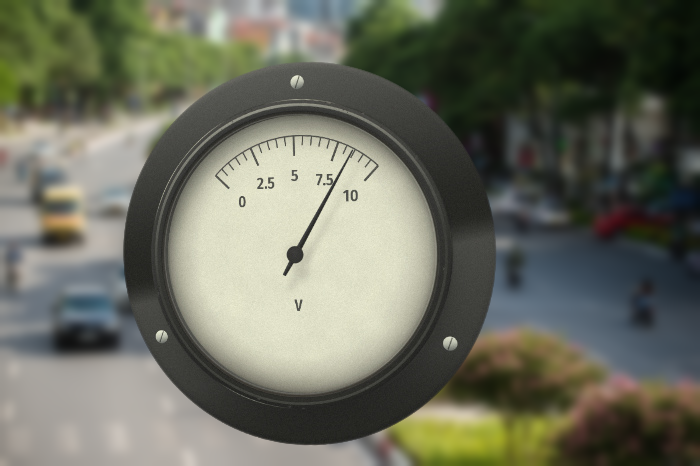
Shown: 8.5 V
